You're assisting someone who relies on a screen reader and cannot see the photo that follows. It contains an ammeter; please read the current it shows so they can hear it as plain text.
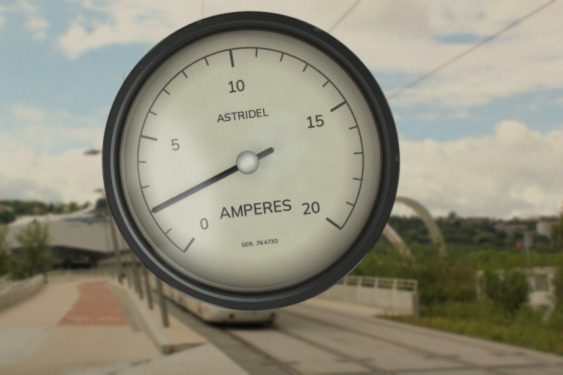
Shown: 2 A
